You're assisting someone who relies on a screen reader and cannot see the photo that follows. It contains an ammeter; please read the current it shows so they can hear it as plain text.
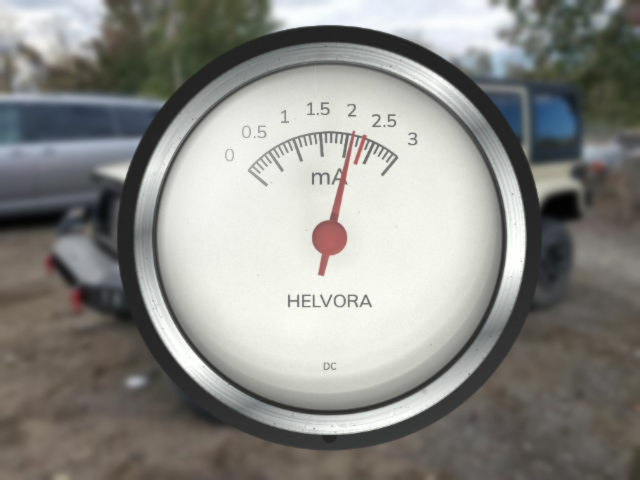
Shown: 2.1 mA
